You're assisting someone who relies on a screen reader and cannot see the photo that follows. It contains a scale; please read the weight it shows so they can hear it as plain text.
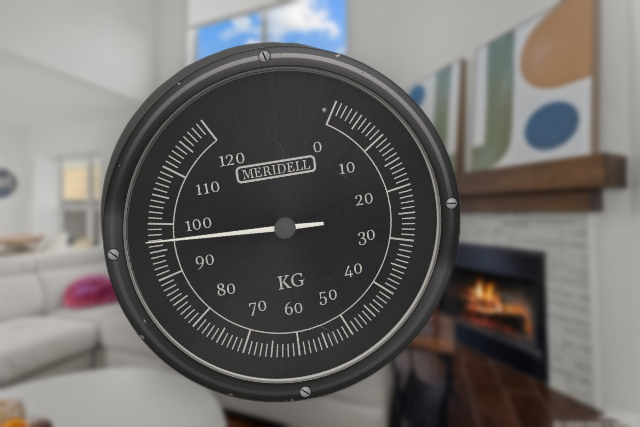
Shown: 97 kg
